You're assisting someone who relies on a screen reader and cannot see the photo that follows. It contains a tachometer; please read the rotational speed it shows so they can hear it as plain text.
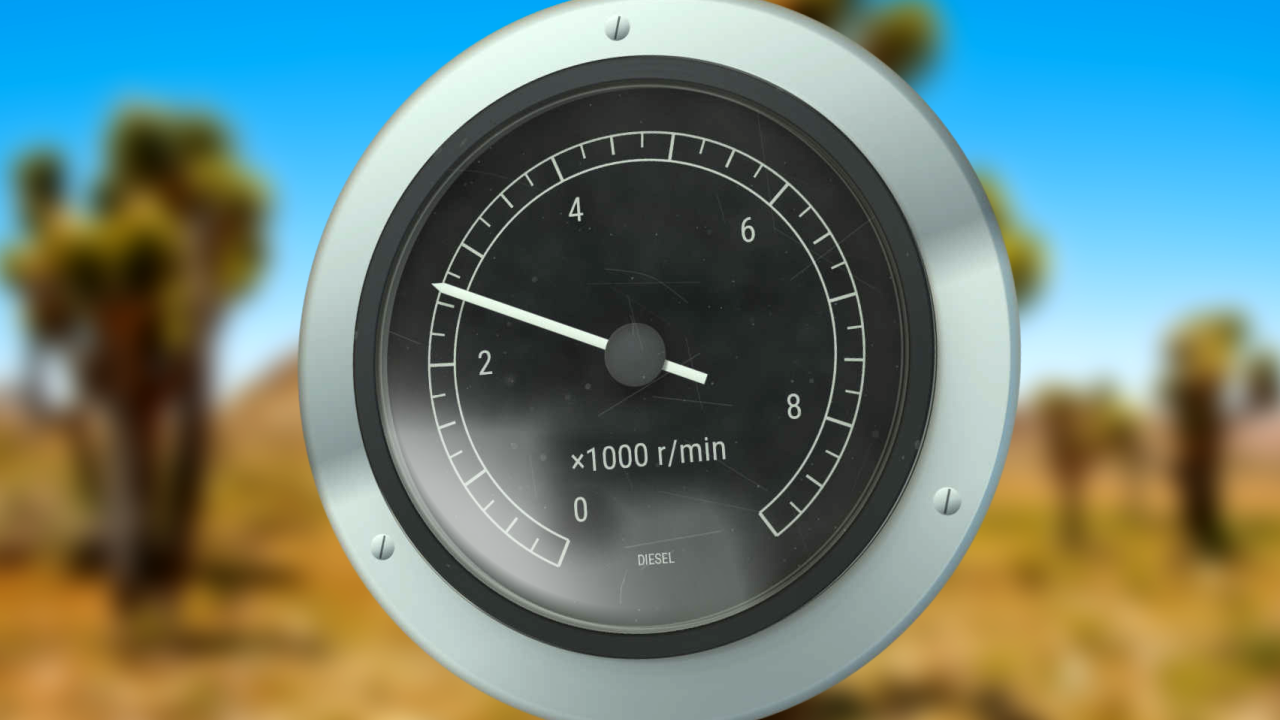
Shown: 2625 rpm
